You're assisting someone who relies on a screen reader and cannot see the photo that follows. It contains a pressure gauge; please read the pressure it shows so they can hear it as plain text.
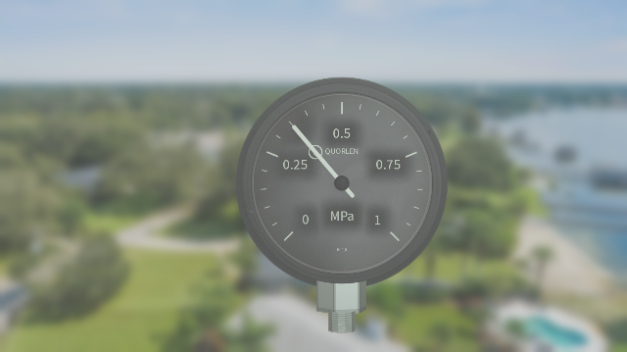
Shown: 0.35 MPa
